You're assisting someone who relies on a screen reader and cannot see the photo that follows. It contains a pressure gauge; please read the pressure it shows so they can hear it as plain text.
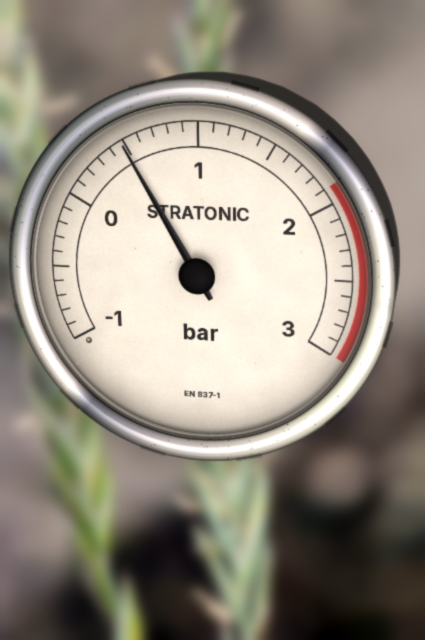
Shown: 0.5 bar
